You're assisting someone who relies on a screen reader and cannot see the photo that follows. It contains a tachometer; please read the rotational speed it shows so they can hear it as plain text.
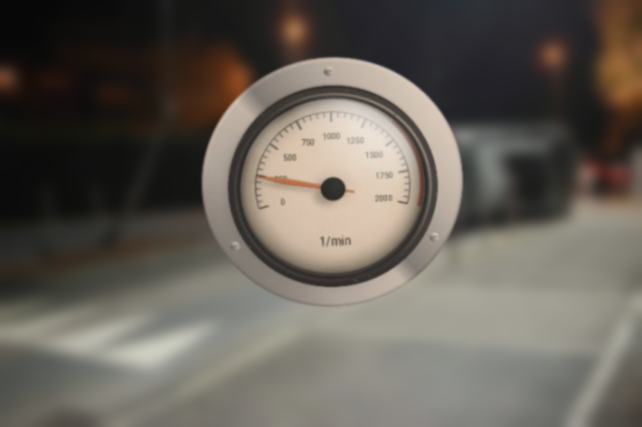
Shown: 250 rpm
